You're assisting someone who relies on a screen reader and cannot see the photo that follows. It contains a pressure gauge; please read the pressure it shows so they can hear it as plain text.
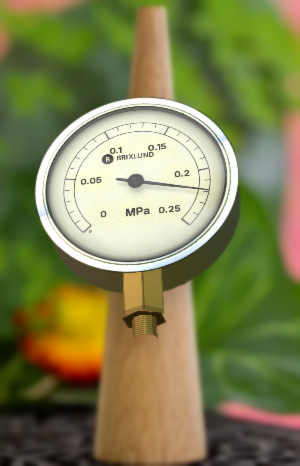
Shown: 0.22 MPa
